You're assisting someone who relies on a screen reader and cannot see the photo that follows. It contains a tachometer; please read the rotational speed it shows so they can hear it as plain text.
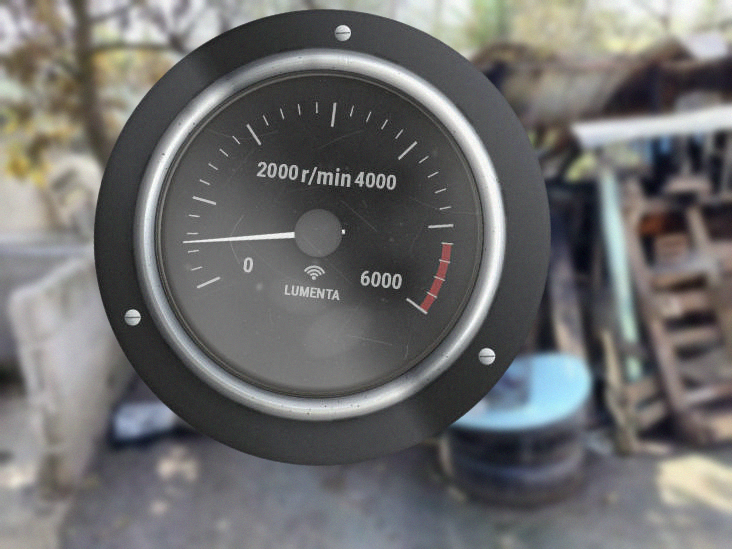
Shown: 500 rpm
